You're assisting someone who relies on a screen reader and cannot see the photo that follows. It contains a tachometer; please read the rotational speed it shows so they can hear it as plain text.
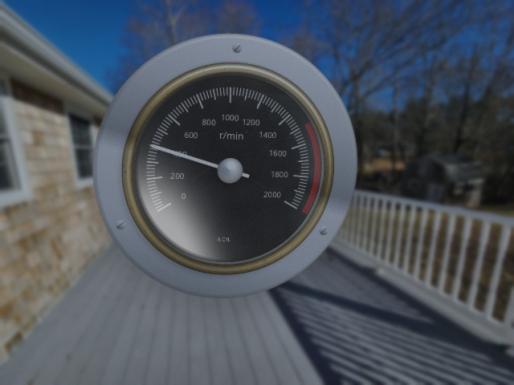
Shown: 400 rpm
